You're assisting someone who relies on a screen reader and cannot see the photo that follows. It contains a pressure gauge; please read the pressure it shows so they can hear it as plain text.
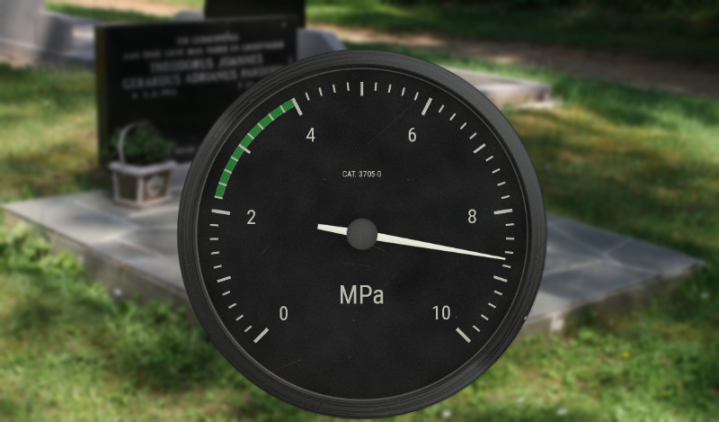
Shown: 8.7 MPa
